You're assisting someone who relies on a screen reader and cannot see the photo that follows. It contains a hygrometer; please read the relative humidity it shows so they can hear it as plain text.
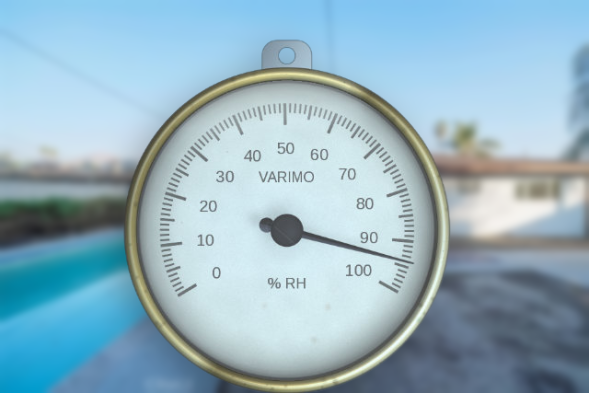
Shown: 94 %
